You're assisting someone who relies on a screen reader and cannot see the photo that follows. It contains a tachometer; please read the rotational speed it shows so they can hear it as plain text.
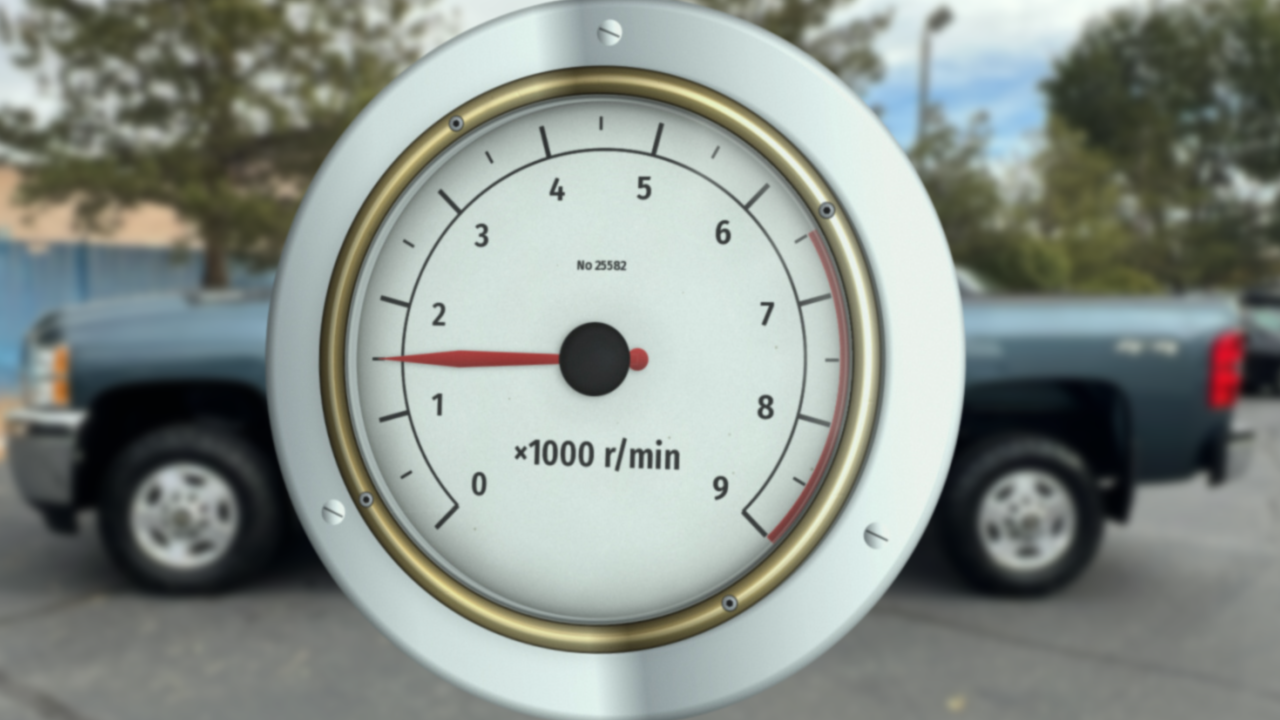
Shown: 1500 rpm
